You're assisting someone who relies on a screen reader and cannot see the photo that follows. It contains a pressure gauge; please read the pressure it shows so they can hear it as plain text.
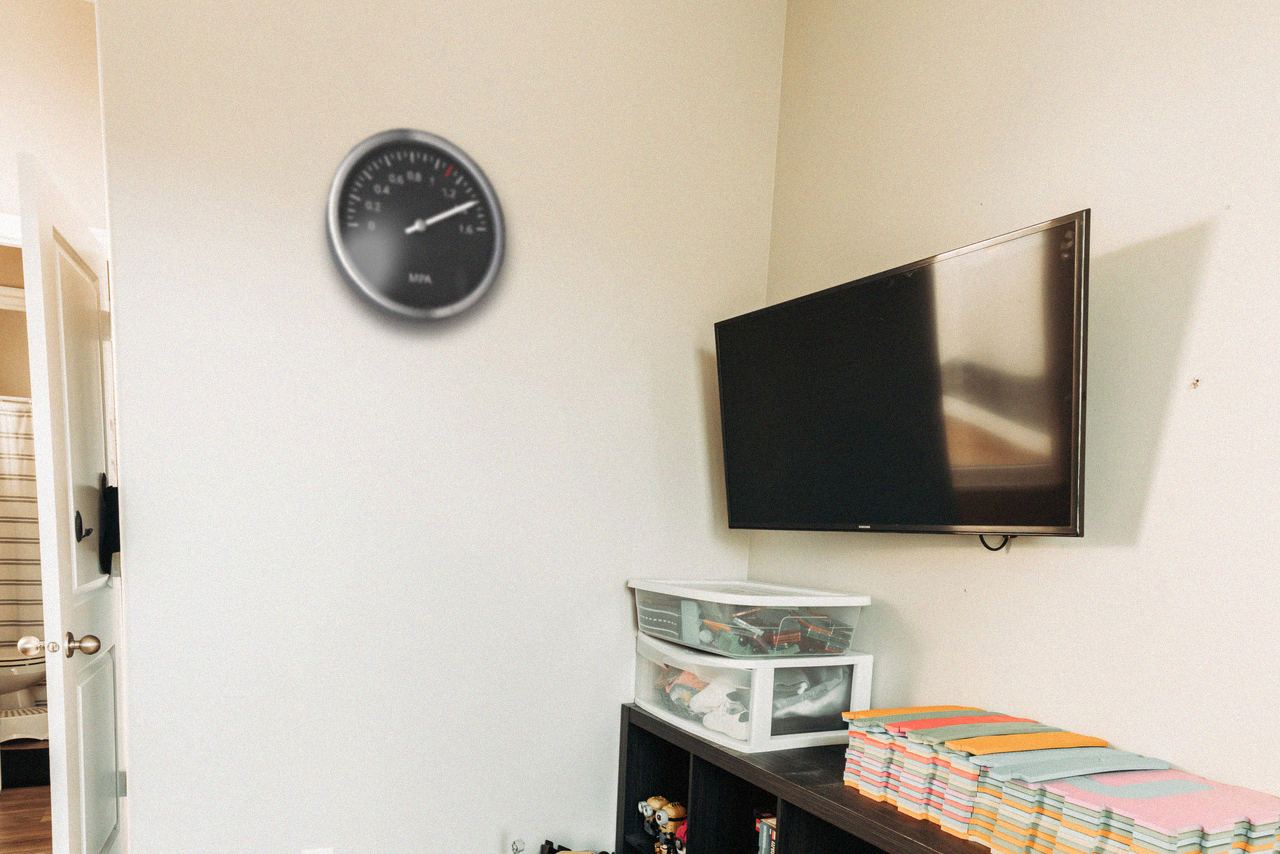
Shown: 1.4 MPa
